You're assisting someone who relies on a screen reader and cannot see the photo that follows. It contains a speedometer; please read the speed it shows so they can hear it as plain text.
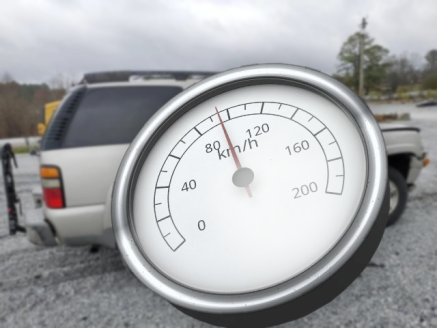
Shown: 95 km/h
